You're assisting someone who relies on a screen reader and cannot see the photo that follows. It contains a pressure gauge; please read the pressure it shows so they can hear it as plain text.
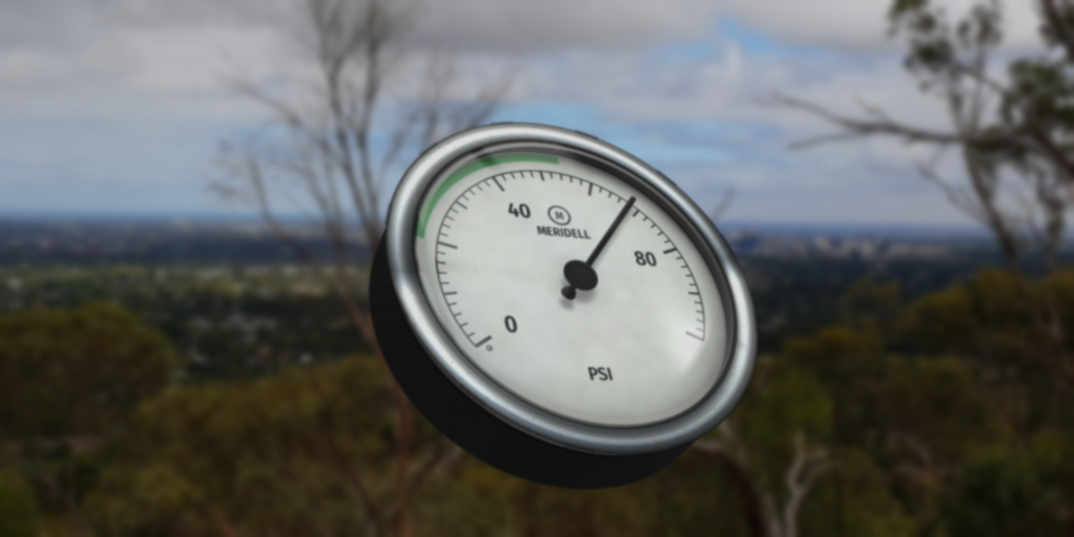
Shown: 68 psi
